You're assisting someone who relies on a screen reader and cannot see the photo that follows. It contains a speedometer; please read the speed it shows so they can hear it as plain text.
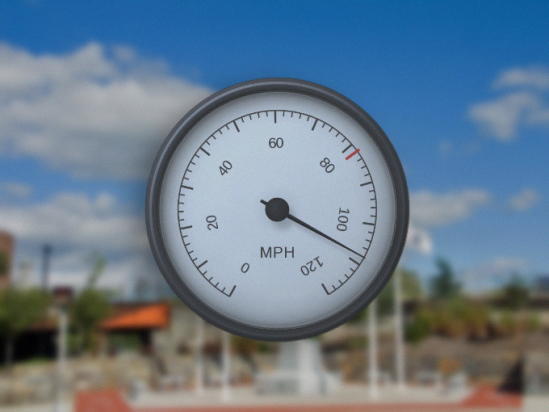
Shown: 108 mph
